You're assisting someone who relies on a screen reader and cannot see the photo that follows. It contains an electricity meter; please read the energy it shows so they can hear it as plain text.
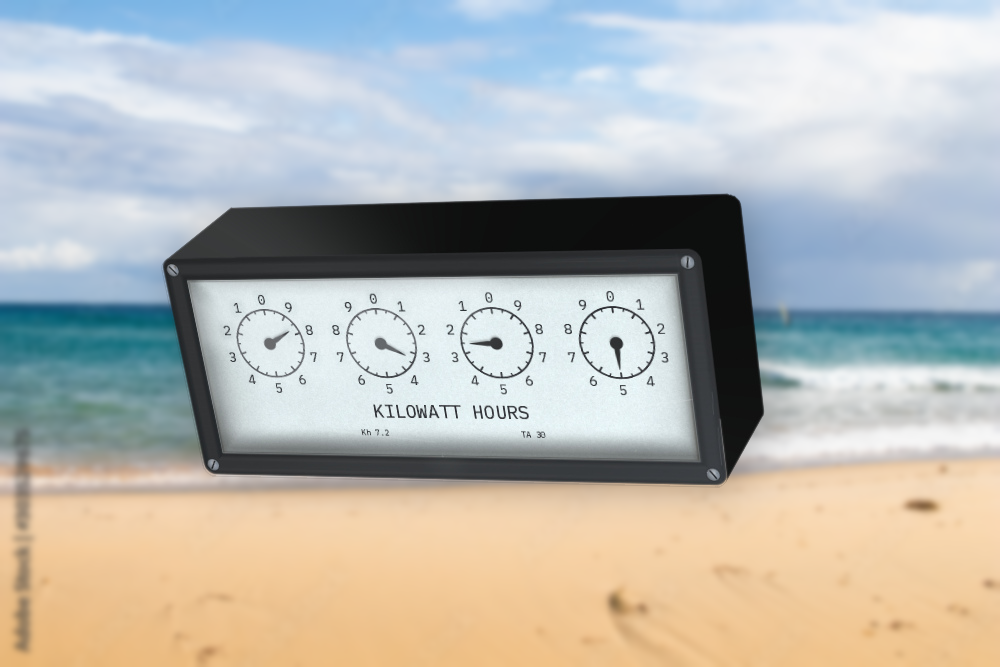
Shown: 8325 kWh
